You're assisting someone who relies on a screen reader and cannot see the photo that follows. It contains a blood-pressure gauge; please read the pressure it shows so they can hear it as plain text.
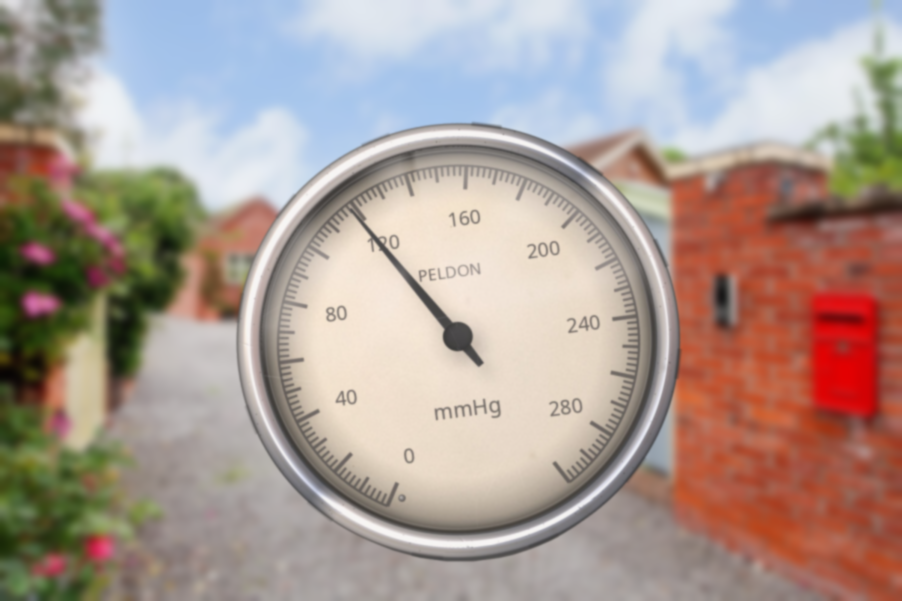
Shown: 118 mmHg
